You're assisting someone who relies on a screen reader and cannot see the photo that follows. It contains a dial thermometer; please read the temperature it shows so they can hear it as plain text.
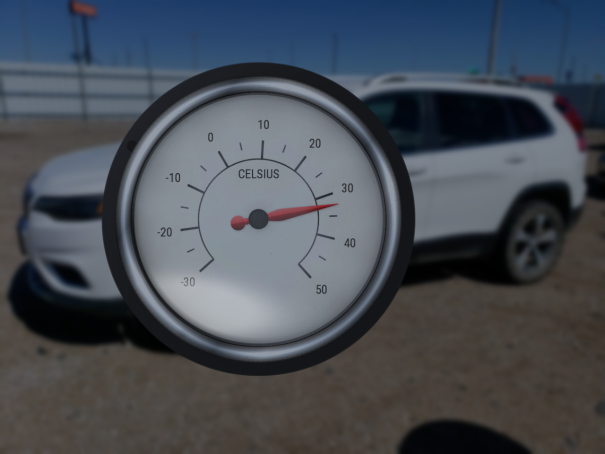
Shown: 32.5 °C
